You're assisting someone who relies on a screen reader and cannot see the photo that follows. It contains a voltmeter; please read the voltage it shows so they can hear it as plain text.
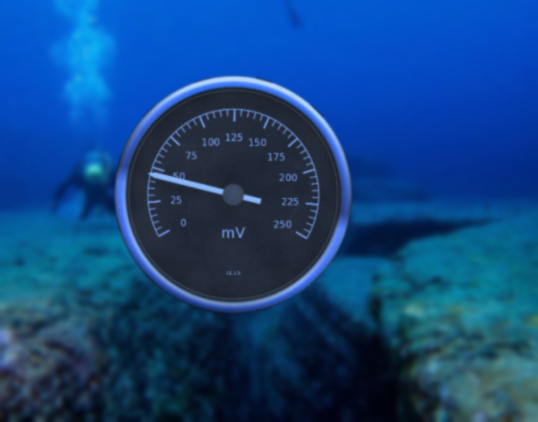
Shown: 45 mV
